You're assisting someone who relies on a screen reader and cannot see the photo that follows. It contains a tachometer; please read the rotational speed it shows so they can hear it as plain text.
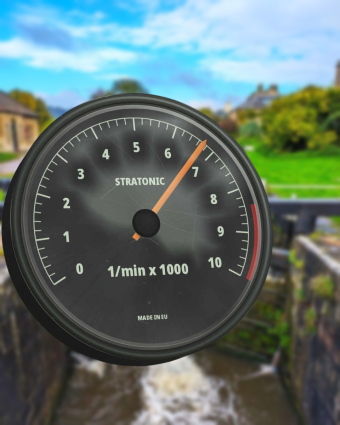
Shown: 6700 rpm
